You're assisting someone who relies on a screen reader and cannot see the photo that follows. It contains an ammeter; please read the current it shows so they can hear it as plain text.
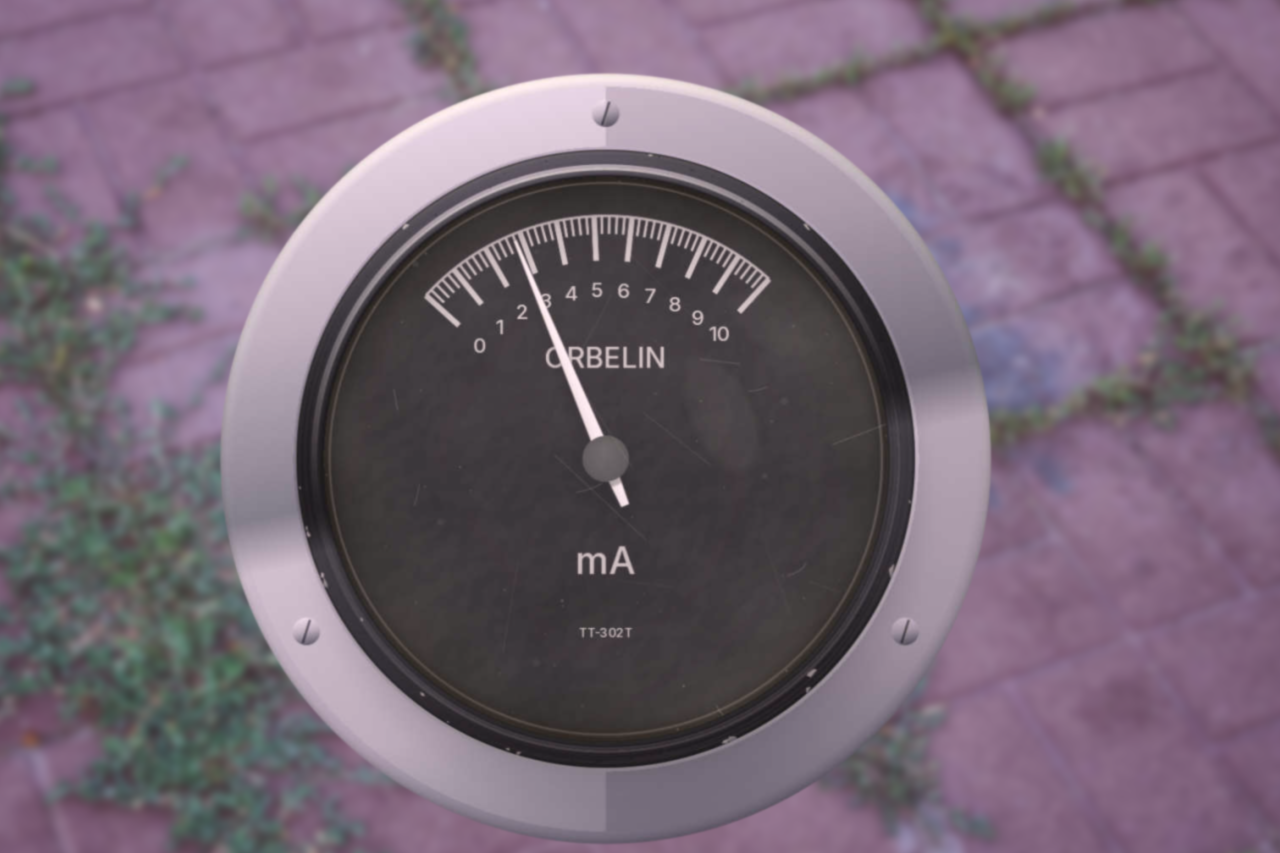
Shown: 2.8 mA
